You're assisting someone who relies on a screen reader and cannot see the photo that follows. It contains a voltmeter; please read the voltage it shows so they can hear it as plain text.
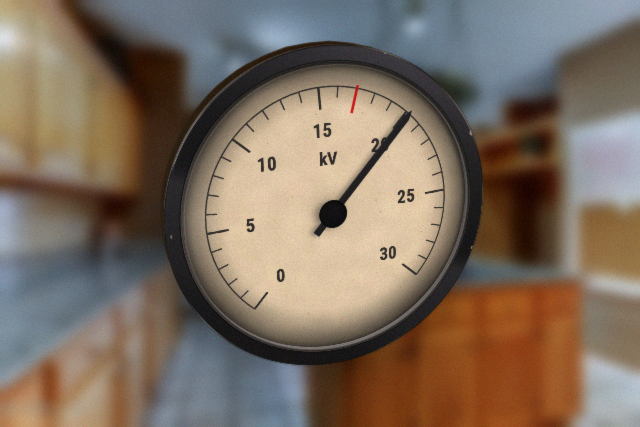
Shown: 20 kV
